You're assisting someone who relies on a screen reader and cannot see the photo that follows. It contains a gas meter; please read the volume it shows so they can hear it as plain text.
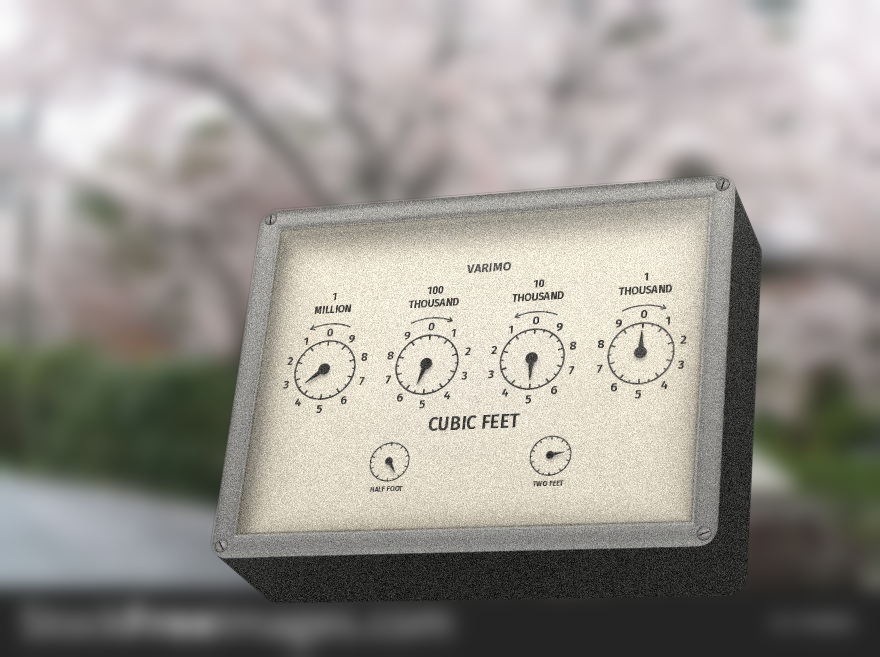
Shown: 355000 ft³
